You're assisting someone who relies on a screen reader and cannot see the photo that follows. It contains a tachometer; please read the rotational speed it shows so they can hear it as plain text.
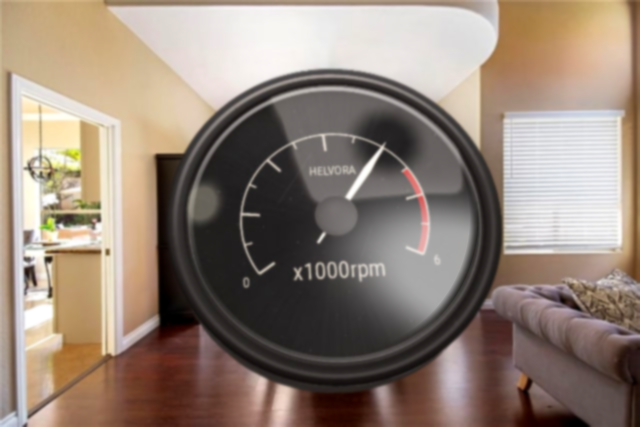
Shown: 4000 rpm
